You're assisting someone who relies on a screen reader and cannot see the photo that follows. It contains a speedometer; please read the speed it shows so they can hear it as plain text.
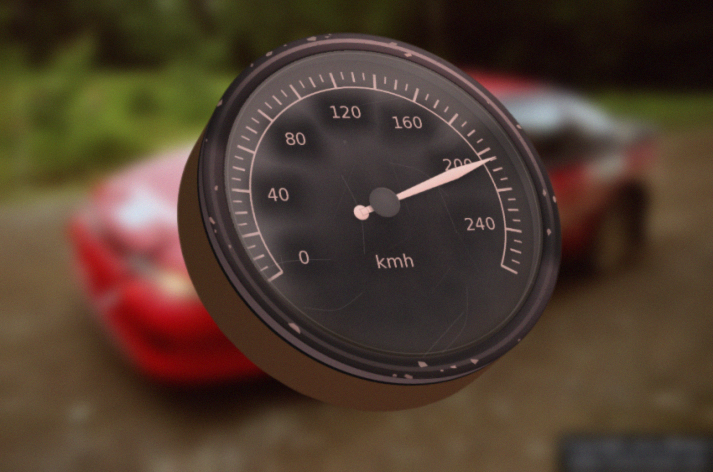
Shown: 205 km/h
